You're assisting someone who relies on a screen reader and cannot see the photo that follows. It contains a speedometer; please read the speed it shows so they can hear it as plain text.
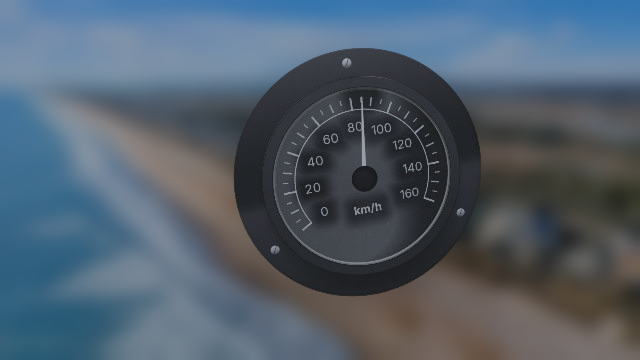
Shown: 85 km/h
